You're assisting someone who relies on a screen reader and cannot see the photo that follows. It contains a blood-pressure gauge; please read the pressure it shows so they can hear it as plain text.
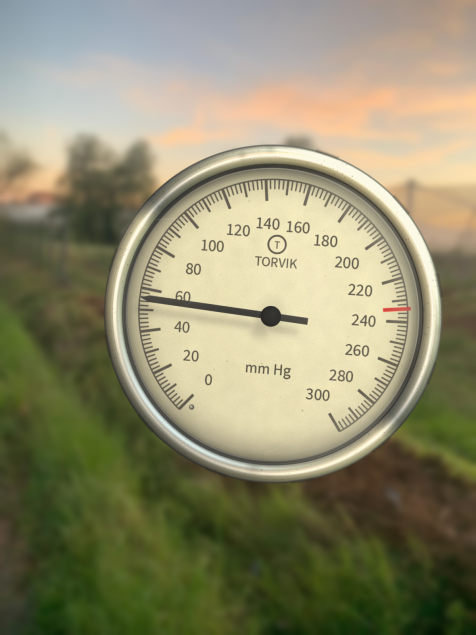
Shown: 56 mmHg
